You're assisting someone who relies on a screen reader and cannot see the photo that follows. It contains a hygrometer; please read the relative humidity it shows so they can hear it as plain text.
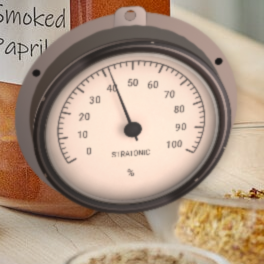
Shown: 42 %
